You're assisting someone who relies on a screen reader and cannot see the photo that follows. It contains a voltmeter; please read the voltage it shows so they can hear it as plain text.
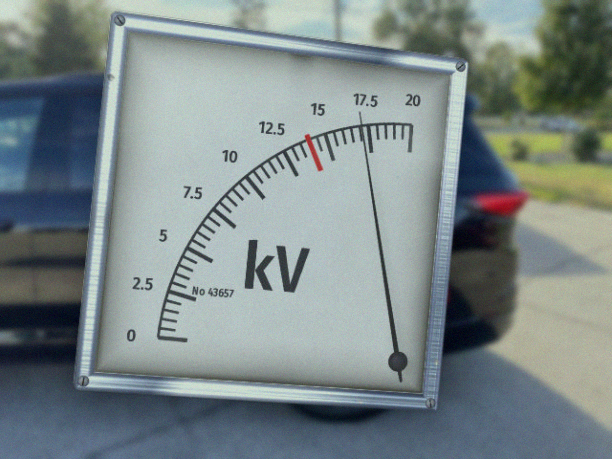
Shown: 17 kV
